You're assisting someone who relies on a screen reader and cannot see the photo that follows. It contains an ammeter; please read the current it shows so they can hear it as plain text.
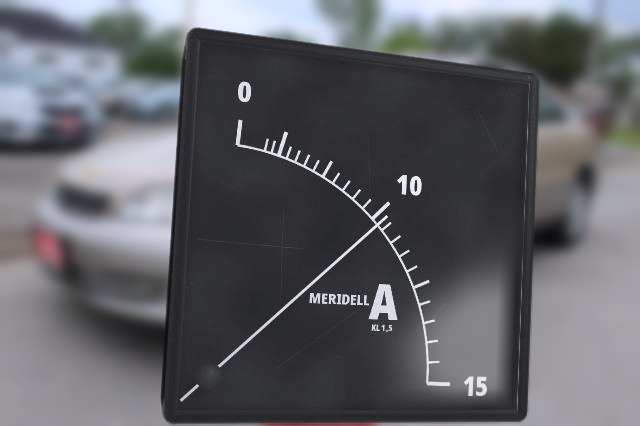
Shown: 10.25 A
